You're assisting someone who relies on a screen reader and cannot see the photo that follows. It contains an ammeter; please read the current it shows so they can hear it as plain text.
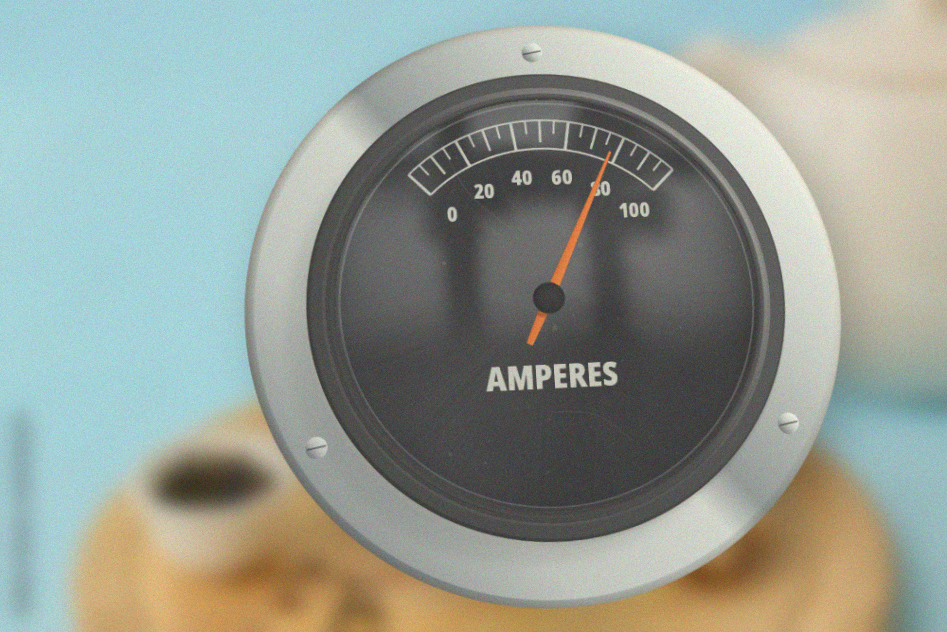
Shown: 77.5 A
